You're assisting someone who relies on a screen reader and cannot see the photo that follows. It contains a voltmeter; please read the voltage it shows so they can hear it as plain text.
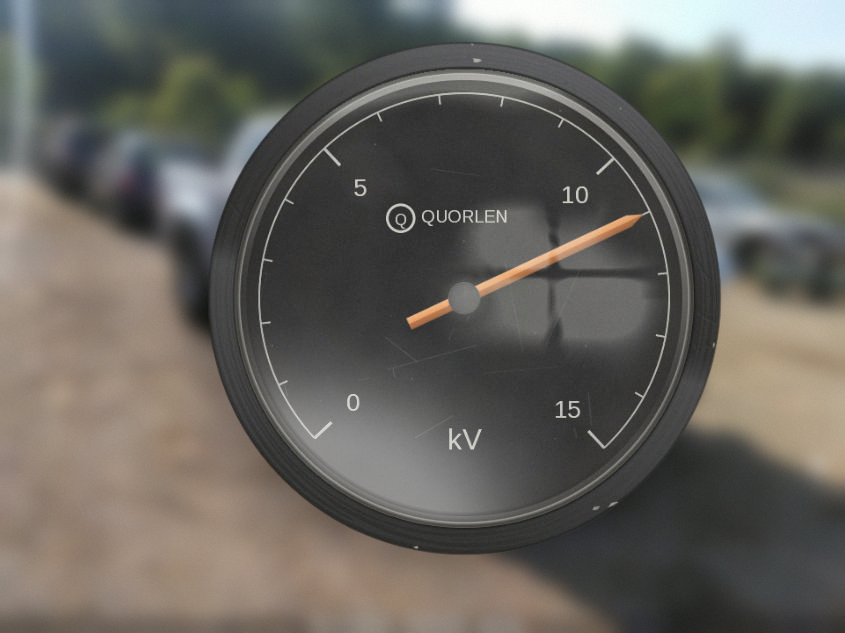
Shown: 11 kV
